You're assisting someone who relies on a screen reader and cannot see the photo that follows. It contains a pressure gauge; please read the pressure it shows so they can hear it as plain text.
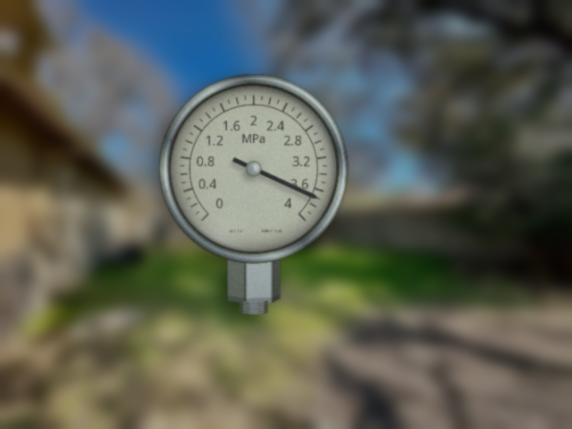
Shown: 3.7 MPa
